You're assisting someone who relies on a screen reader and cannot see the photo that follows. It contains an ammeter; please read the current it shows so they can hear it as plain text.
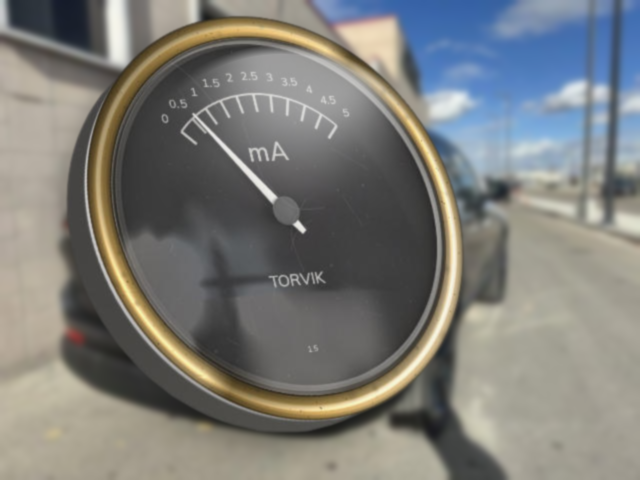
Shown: 0.5 mA
